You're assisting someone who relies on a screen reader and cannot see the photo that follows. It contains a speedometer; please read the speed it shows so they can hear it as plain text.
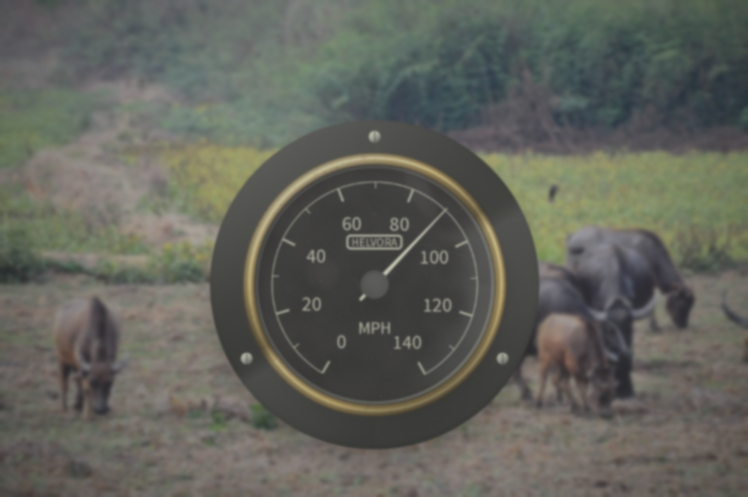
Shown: 90 mph
